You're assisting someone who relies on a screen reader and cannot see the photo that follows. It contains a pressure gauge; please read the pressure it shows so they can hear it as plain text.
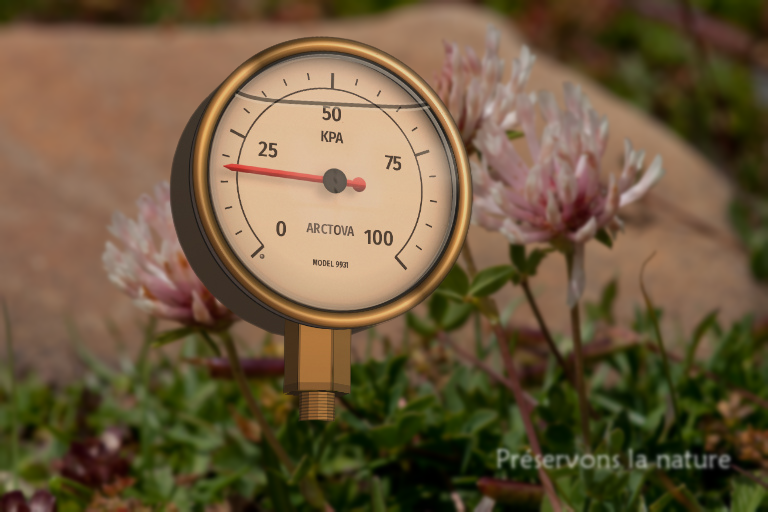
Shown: 17.5 kPa
